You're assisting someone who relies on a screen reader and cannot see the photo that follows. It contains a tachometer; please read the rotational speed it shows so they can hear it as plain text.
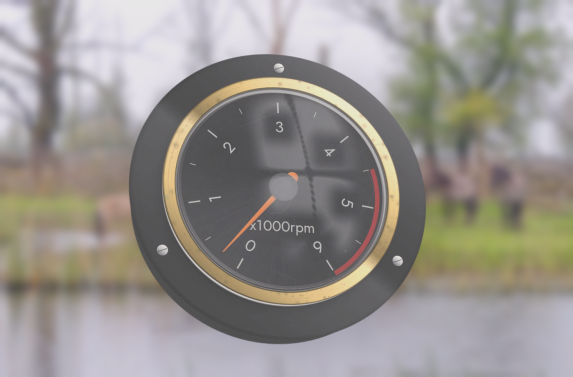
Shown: 250 rpm
